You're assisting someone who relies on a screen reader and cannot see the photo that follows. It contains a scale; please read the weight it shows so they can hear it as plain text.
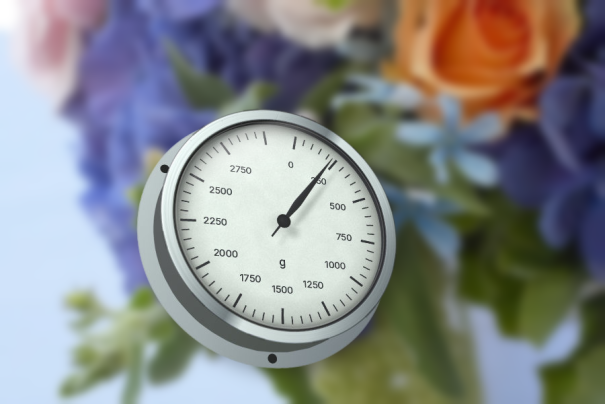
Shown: 225 g
